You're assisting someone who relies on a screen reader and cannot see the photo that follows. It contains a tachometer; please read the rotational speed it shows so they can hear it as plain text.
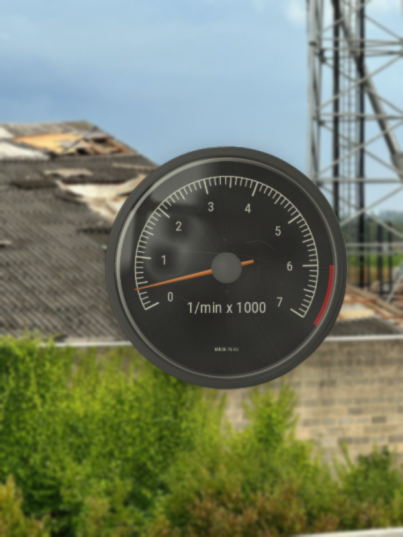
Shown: 400 rpm
